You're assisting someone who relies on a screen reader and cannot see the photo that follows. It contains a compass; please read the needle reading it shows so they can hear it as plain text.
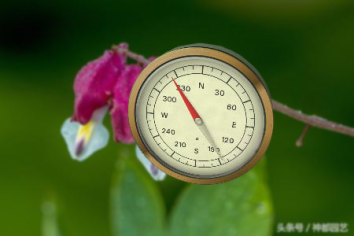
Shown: 325 °
